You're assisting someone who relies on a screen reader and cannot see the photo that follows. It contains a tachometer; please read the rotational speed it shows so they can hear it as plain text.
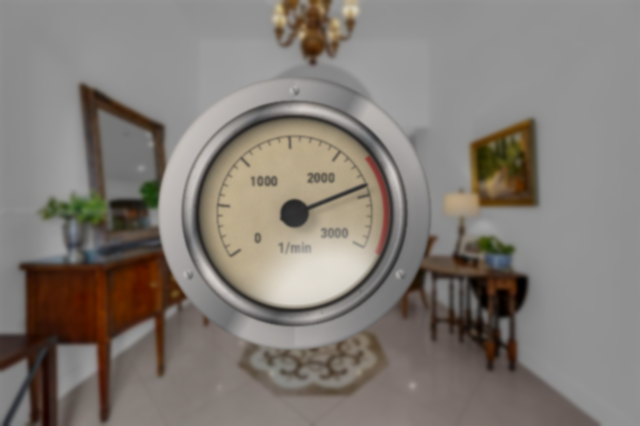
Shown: 2400 rpm
